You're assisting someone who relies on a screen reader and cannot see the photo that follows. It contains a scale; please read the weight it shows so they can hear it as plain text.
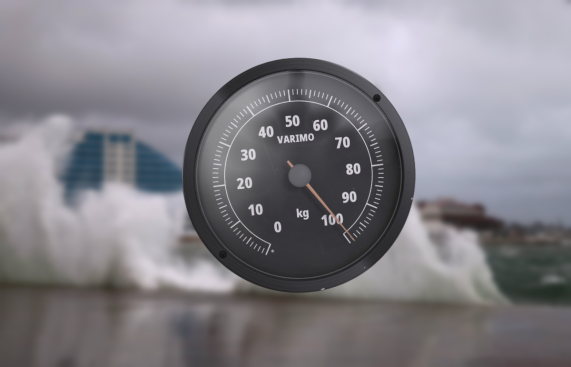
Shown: 99 kg
